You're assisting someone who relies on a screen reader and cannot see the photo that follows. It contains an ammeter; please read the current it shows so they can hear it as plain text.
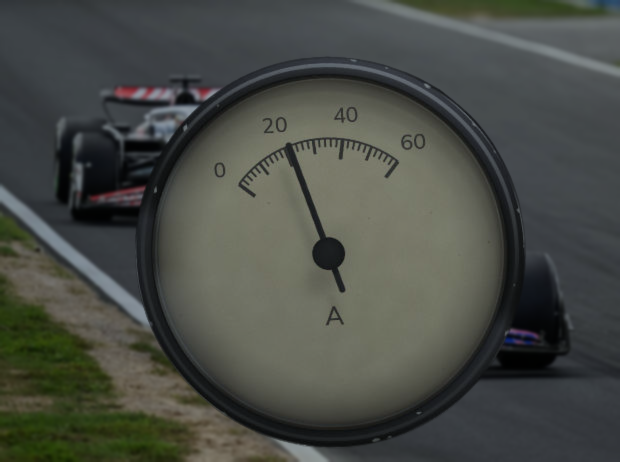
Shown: 22 A
